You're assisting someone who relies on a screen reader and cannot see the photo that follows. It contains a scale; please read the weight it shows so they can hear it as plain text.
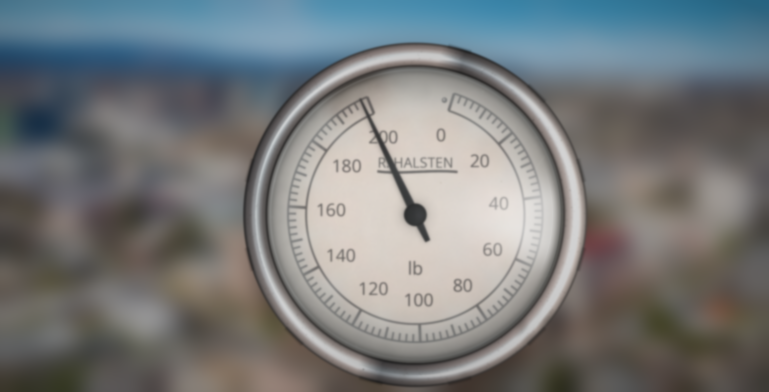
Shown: 198 lb
